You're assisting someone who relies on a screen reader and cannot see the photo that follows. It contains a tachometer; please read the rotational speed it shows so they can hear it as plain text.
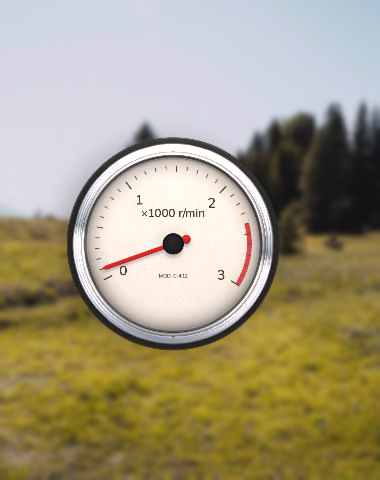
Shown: 100 rpm
